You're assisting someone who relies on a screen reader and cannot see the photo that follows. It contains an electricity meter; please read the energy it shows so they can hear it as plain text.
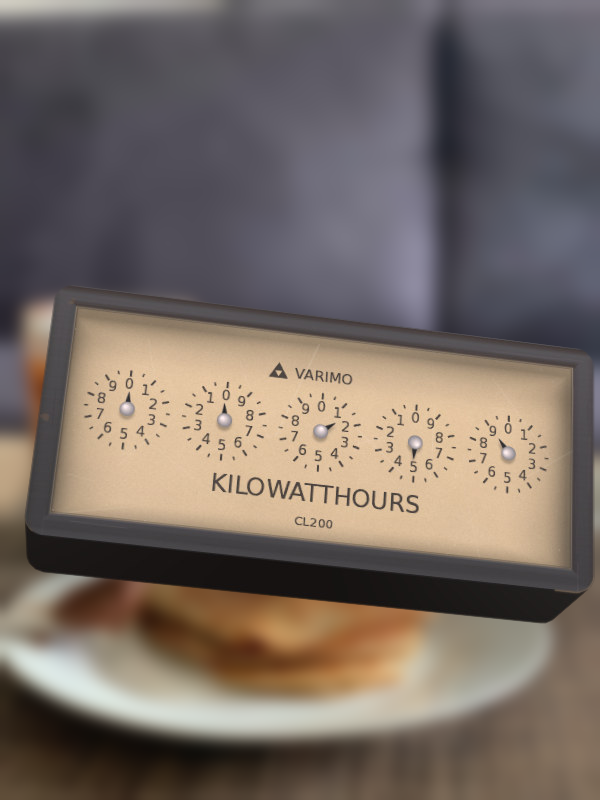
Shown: 149 kWh
